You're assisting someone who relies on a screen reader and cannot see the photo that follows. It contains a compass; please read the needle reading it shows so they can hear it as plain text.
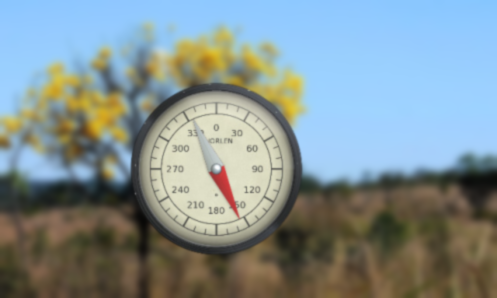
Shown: 155 °
